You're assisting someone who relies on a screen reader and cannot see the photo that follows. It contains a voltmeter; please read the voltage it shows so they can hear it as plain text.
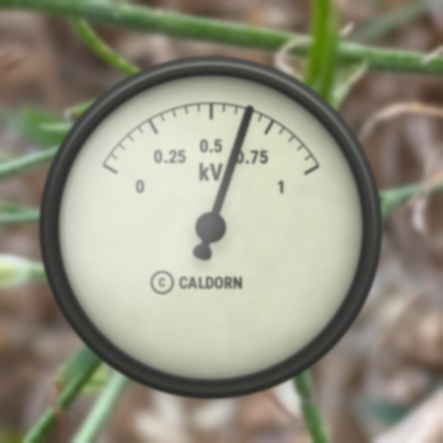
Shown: 0.65 kV
